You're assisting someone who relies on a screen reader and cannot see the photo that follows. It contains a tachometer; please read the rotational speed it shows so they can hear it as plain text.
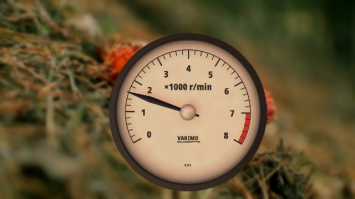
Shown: 1600 rpm
